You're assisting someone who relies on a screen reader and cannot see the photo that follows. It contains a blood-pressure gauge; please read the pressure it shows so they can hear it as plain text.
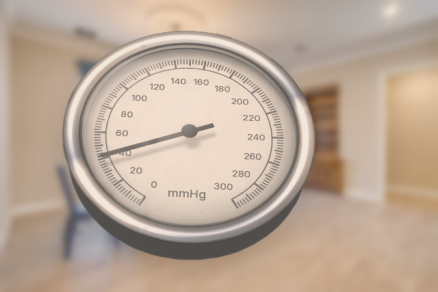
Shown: 40 mmHg
